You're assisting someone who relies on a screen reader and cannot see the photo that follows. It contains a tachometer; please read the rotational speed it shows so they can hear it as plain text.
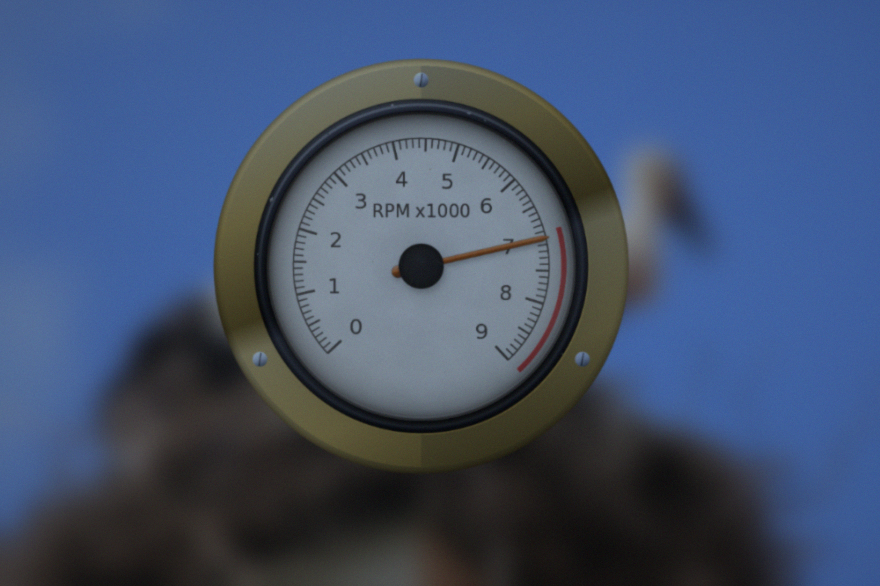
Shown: 7000 rpm
